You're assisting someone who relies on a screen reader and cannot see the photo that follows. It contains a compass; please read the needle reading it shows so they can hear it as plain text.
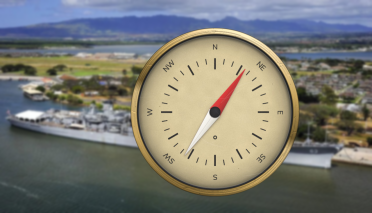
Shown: 35 °
